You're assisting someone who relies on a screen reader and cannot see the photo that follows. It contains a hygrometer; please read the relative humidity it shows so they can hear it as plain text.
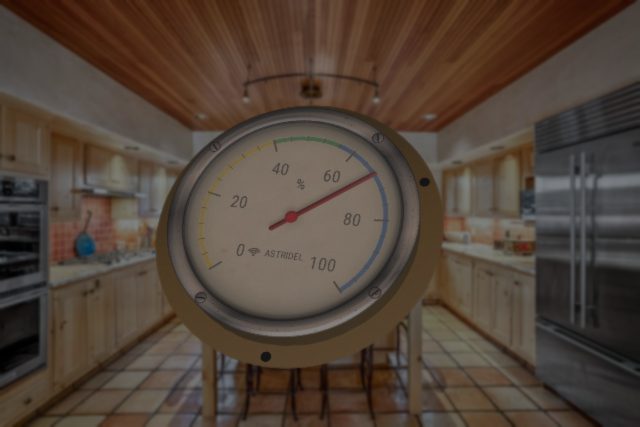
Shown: 68 %
